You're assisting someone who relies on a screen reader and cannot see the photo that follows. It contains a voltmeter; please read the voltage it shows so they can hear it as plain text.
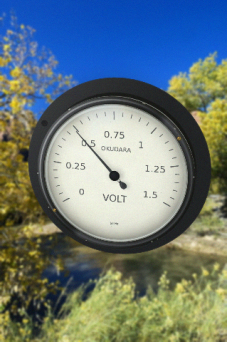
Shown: 0.5 V
